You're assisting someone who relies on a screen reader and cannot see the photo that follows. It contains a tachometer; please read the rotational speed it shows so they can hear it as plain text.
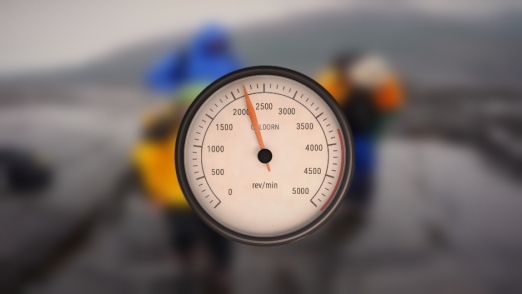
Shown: 2200 rpm
